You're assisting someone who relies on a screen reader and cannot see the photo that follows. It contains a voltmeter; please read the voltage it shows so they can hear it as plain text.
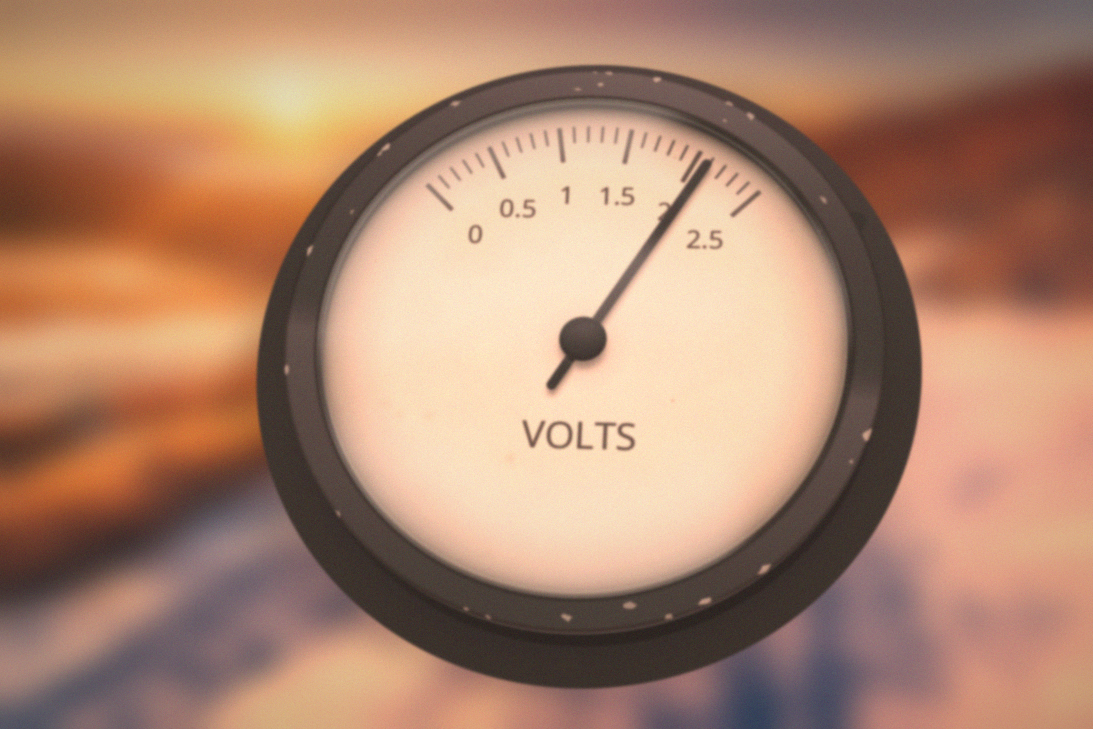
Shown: 2.1 V
